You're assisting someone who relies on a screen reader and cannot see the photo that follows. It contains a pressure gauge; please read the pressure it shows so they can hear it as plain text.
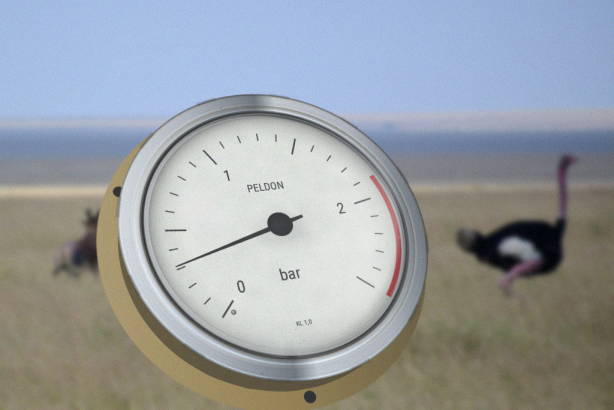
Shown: 0.3 bar
